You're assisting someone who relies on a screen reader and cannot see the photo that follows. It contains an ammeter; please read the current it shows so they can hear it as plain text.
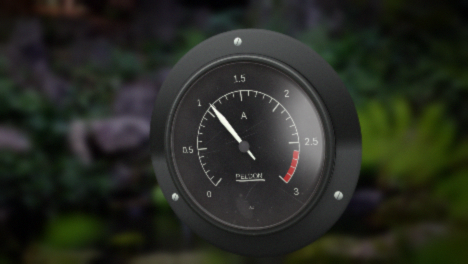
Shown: 1.1 A
